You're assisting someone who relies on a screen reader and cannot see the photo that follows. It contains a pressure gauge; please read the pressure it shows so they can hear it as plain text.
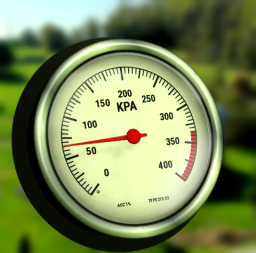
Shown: 65 kPa
